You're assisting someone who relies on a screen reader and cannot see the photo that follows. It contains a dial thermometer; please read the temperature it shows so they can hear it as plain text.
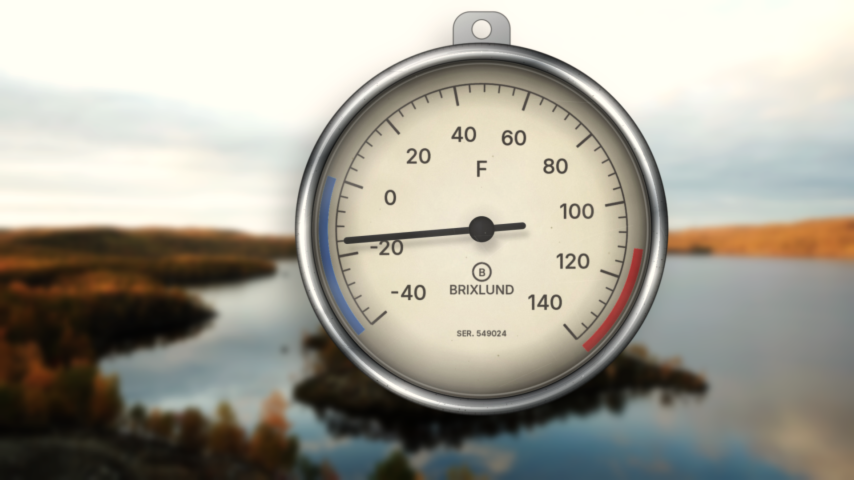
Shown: -16 °F
